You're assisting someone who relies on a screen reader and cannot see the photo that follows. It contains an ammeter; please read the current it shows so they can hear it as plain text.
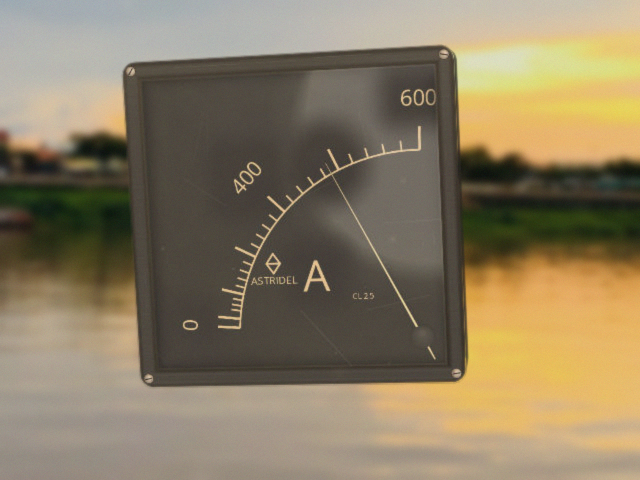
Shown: 490 A
